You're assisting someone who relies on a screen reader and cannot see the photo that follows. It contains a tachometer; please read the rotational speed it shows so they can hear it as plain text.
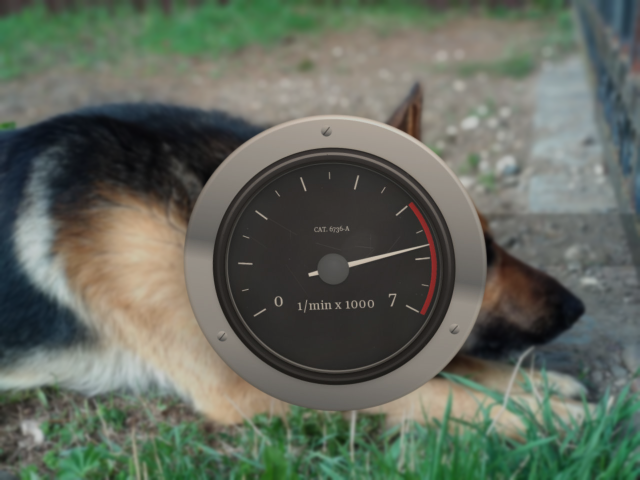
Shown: 5750 rpm
